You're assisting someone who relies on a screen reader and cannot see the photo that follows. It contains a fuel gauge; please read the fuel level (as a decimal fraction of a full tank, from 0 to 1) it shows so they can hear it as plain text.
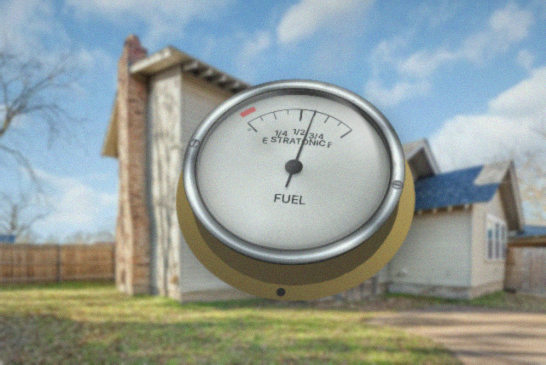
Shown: 0.625
